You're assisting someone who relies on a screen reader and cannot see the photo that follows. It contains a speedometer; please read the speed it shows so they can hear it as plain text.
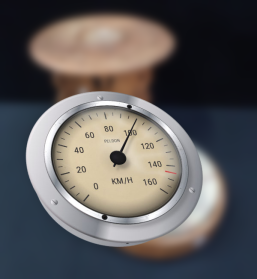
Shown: 100 km/h
